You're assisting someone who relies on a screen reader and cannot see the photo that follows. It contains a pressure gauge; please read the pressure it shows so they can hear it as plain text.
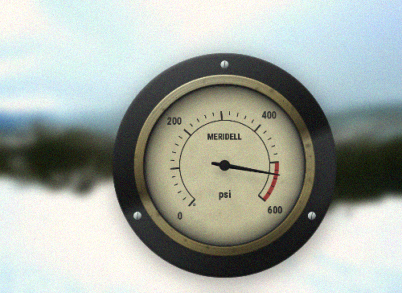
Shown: 530 psi
